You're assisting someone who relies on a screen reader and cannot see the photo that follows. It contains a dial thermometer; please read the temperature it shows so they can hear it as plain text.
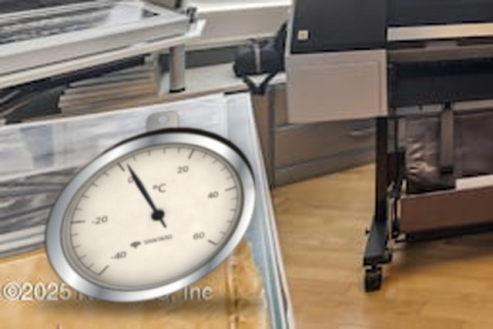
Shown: 2 °C
